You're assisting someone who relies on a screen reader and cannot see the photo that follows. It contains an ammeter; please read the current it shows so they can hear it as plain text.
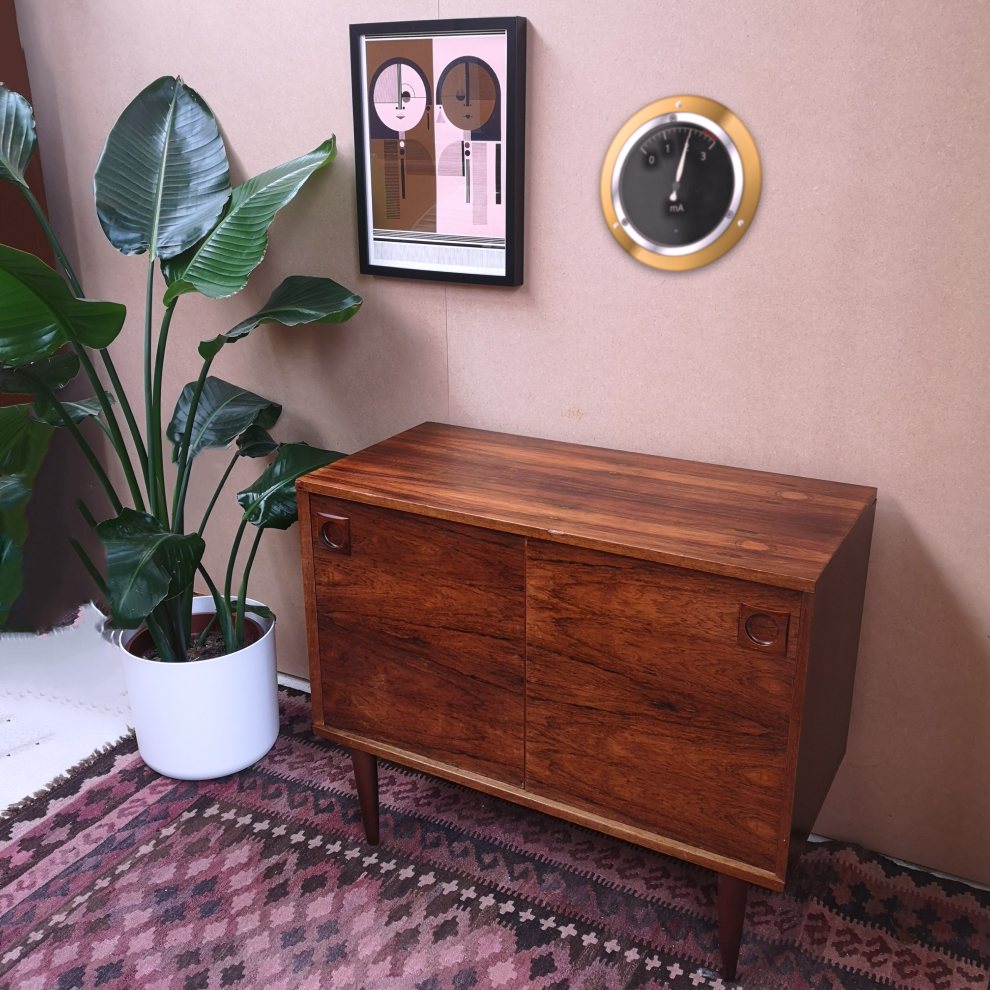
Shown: 2 mA
